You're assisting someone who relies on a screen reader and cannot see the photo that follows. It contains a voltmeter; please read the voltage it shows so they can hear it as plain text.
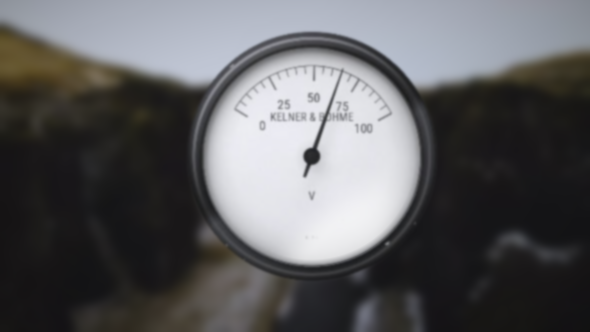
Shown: 65 V
